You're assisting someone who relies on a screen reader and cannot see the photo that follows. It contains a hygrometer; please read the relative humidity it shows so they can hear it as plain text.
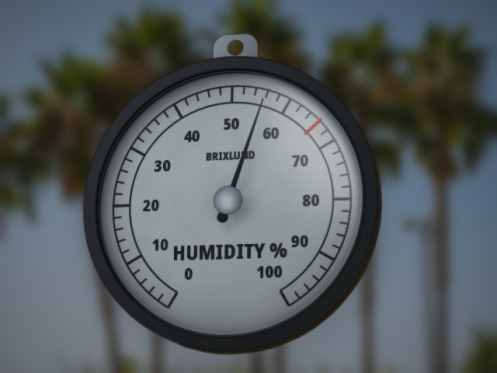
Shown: 56 %
